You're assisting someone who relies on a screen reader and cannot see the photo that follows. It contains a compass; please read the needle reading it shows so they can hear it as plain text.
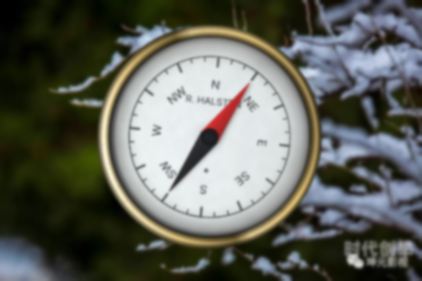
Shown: 30 °
